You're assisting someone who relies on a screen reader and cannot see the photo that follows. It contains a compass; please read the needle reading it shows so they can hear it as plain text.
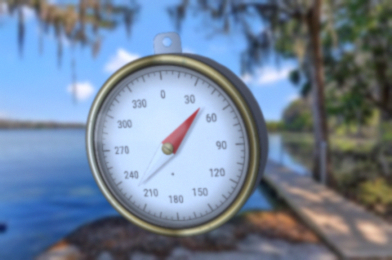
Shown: 45 °
